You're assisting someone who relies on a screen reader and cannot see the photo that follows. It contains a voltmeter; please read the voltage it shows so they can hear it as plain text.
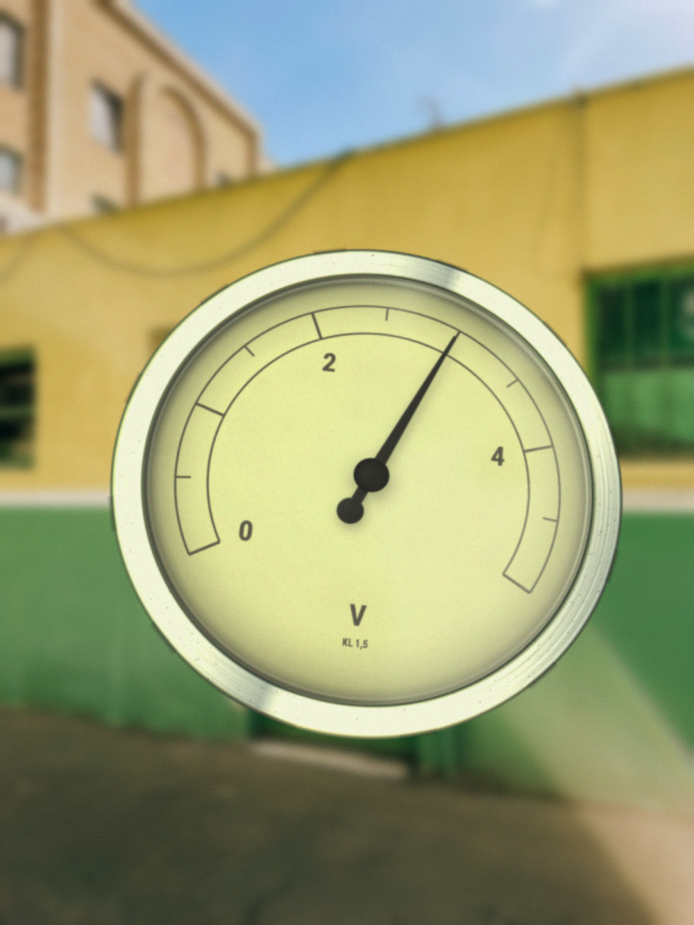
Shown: 3 V
